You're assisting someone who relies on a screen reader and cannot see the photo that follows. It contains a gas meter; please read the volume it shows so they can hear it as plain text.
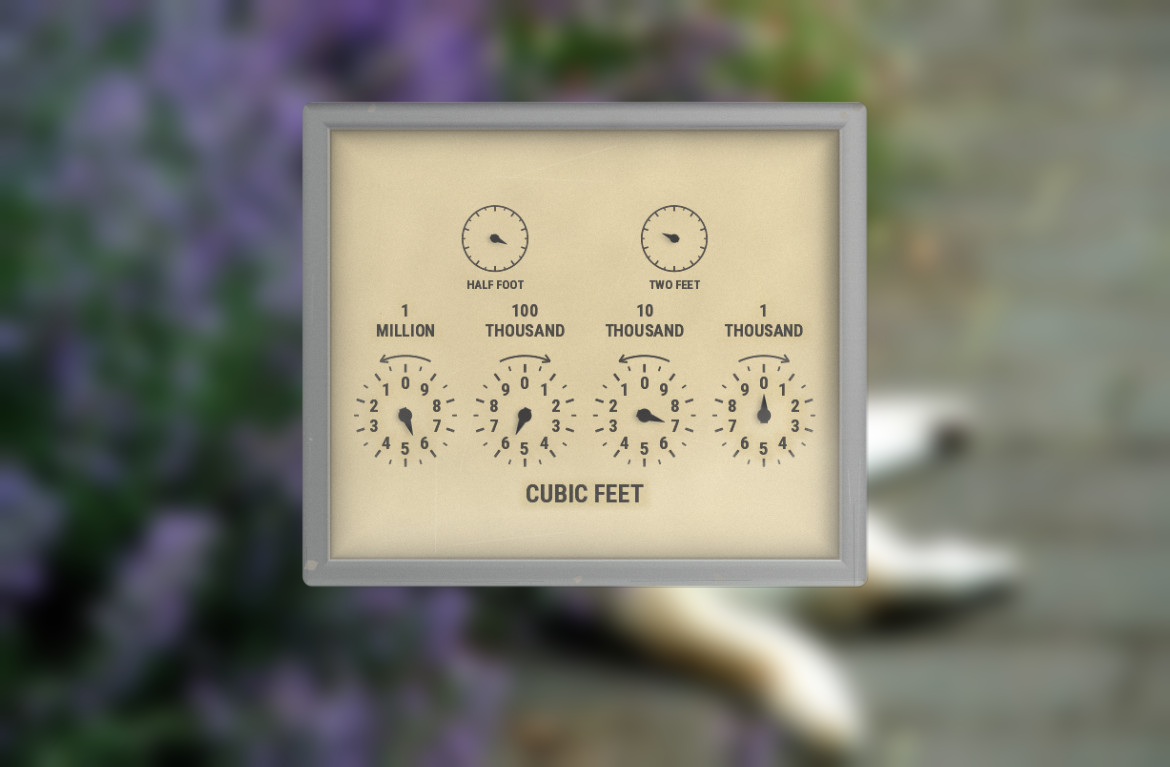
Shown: 557000 ft³
